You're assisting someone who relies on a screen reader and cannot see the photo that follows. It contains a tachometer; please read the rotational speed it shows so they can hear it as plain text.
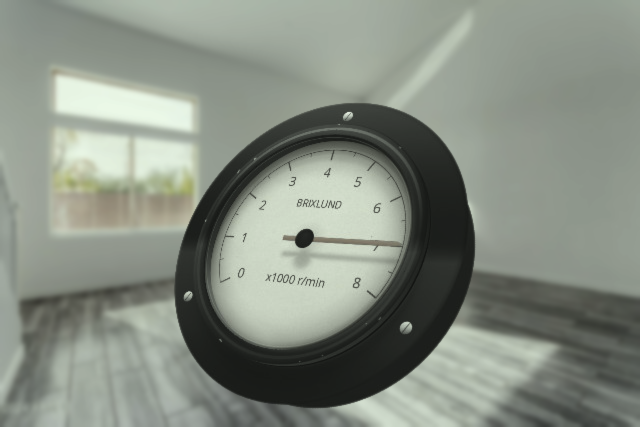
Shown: 7000 rpm
